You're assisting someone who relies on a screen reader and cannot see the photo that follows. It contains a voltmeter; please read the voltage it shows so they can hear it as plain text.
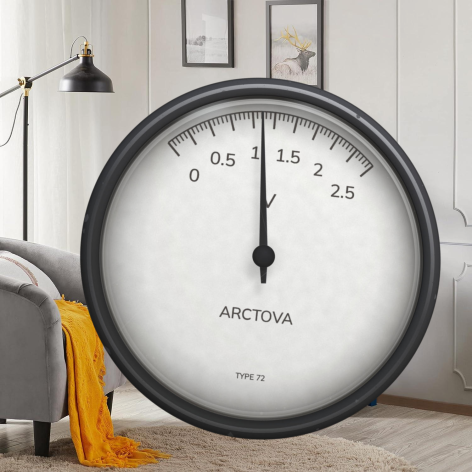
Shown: 1.1 V
